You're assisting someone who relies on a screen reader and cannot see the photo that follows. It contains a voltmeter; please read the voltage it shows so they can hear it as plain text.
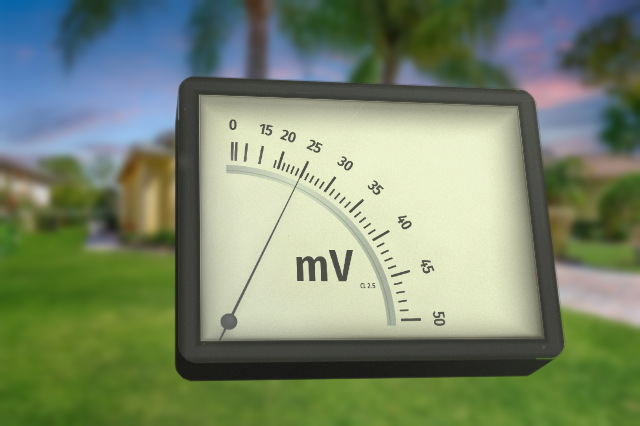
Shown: 25 mV
